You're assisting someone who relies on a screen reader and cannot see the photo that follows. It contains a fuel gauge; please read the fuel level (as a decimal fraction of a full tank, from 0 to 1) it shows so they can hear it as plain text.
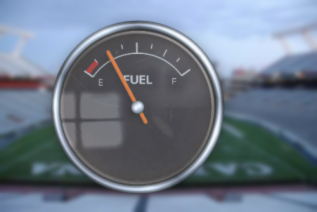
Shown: 0.25
